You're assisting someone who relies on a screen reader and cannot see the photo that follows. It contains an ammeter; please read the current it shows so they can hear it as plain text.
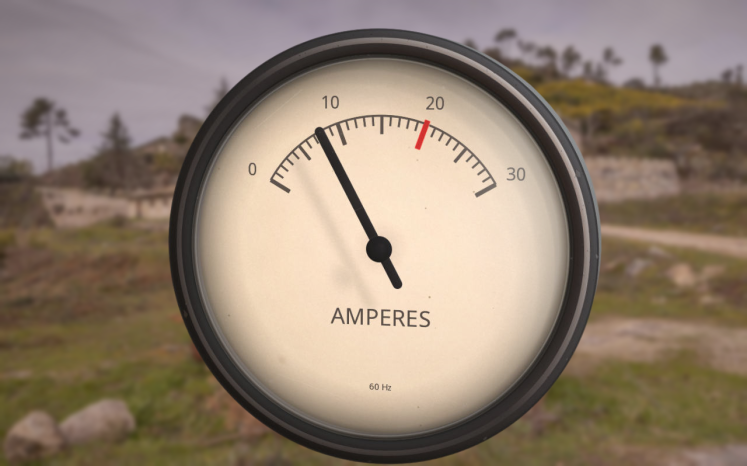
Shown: 8 A
